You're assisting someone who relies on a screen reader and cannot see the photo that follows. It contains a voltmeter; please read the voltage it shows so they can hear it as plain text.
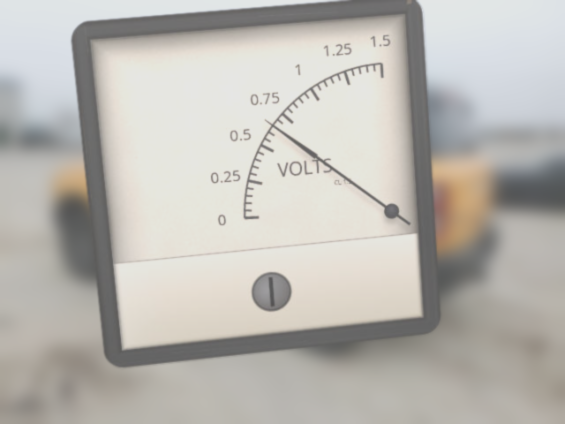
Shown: 0.65 V
